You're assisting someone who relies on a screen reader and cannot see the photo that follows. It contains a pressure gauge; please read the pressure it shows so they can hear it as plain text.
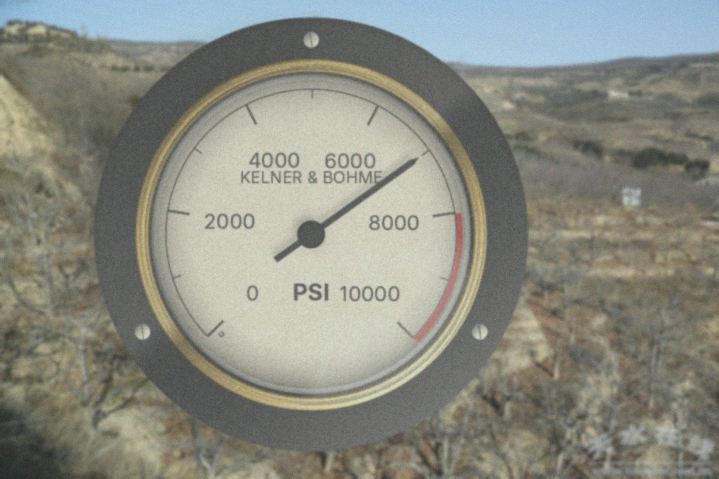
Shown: 7000 psi
